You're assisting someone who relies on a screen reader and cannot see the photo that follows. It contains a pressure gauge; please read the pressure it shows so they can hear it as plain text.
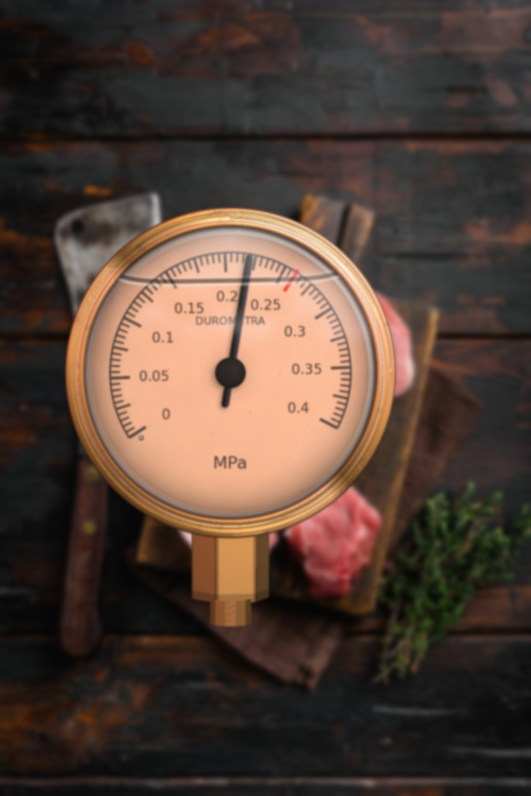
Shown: 0.22 MPa
